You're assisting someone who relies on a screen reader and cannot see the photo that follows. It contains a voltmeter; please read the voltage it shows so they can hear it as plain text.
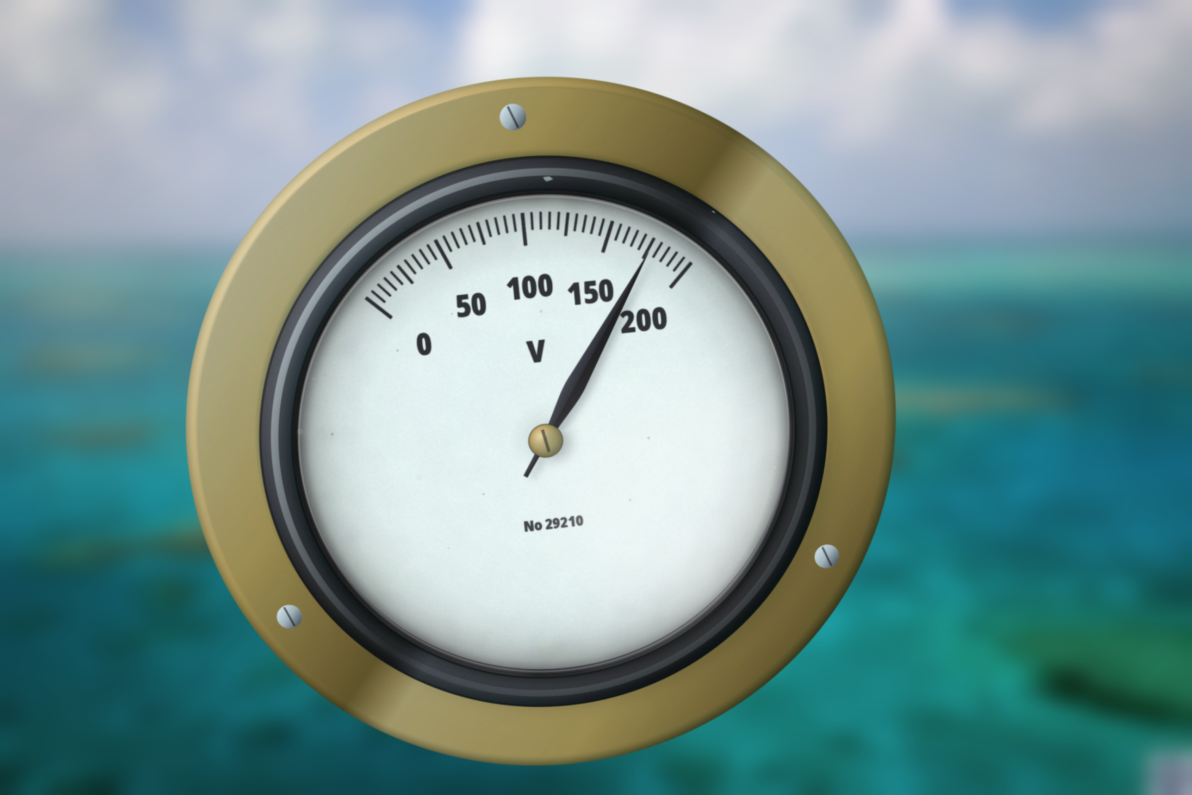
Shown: 175 V
